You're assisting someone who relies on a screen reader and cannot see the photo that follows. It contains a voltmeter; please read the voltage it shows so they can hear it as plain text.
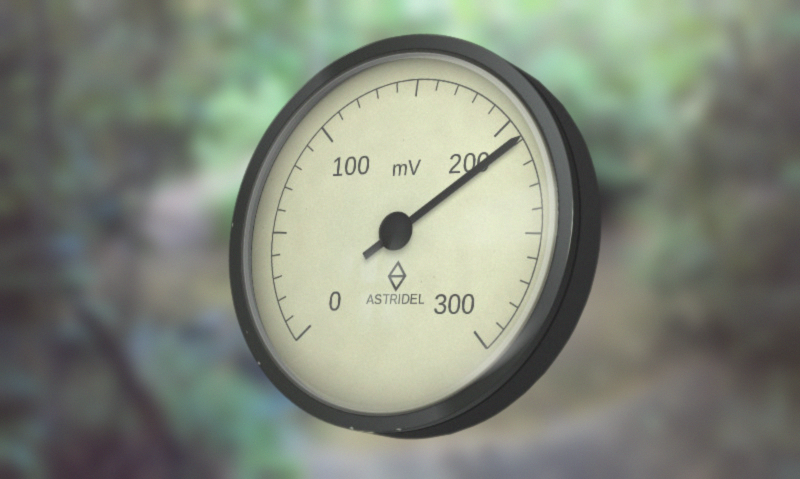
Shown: 210 mV
